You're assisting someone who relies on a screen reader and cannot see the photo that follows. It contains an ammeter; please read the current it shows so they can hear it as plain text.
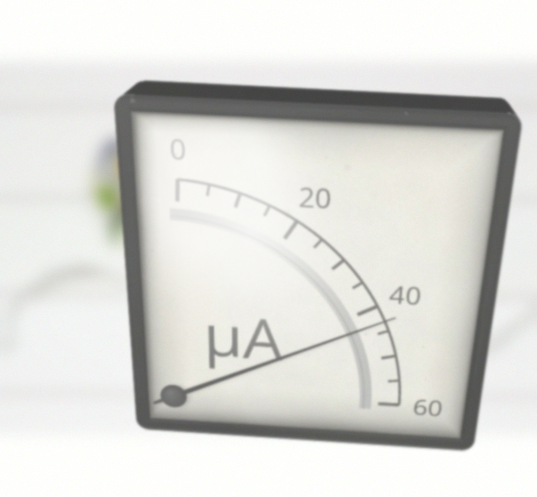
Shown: 42.5 µA
